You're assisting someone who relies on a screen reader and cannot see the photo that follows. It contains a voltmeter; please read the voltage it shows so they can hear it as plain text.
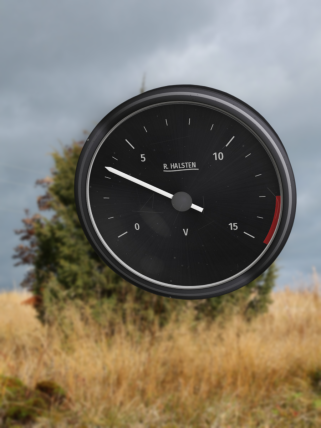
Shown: 3.5 V
